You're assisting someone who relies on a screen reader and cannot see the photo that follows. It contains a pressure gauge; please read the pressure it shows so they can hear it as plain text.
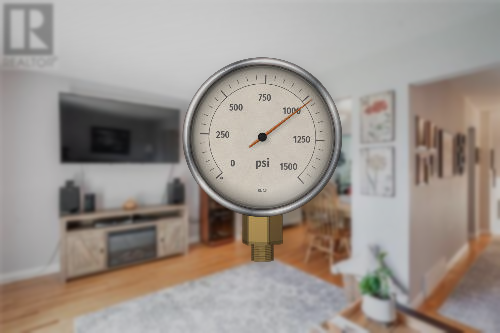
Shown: 1025 psi
